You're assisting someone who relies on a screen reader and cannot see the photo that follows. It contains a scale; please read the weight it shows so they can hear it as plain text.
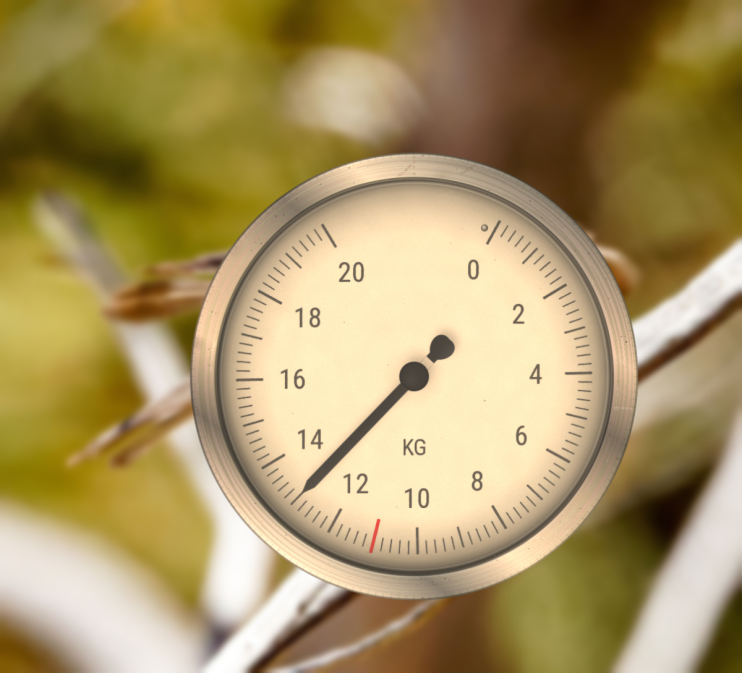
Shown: 13 kg
